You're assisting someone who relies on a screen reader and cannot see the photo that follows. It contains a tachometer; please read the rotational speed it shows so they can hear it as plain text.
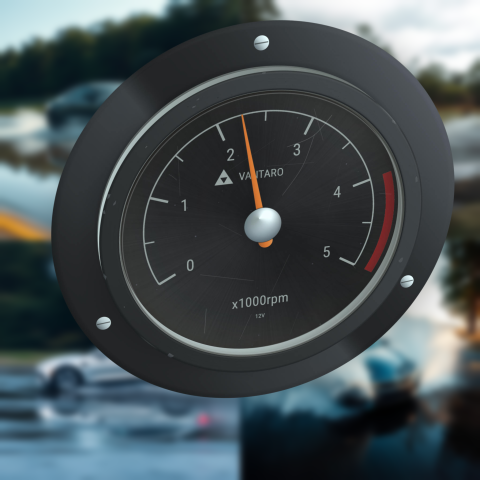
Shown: 2250 rpm
